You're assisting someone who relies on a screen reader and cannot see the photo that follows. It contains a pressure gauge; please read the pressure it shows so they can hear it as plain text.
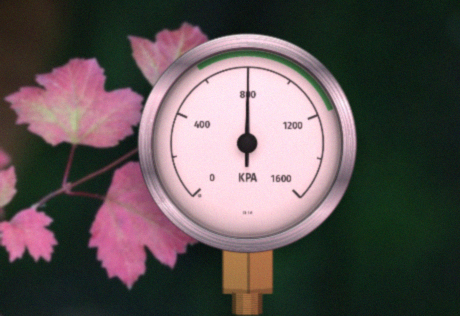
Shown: 800 kPa
